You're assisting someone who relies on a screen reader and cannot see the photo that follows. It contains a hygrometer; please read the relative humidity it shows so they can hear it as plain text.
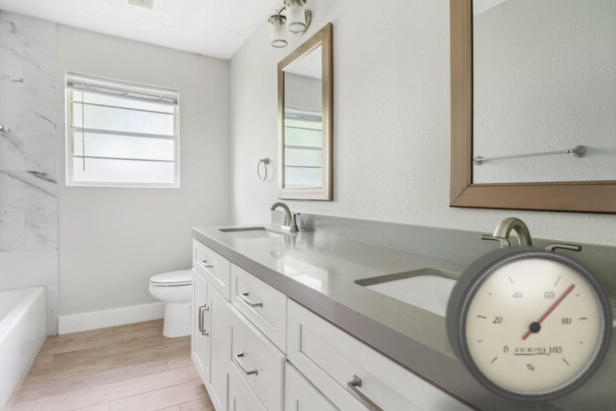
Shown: 65 %
